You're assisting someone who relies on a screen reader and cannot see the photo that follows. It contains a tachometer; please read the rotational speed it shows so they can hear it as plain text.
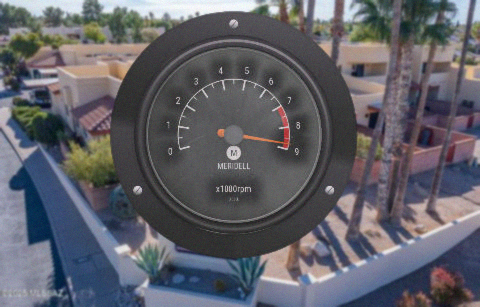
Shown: 8750 rpm
